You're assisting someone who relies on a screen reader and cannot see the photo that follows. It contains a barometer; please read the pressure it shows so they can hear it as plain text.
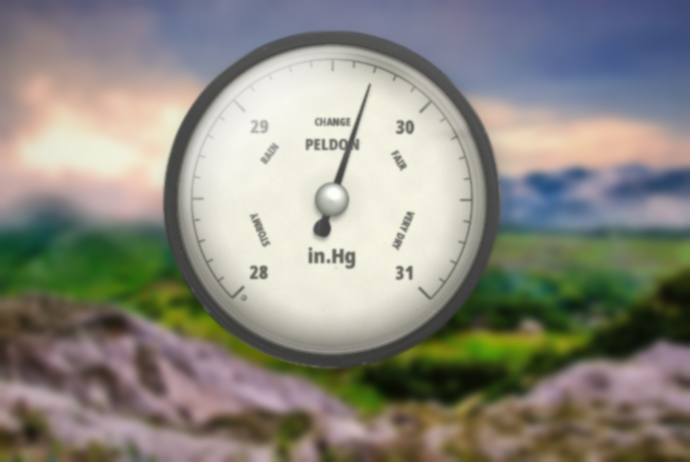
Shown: 29.7 inHg
